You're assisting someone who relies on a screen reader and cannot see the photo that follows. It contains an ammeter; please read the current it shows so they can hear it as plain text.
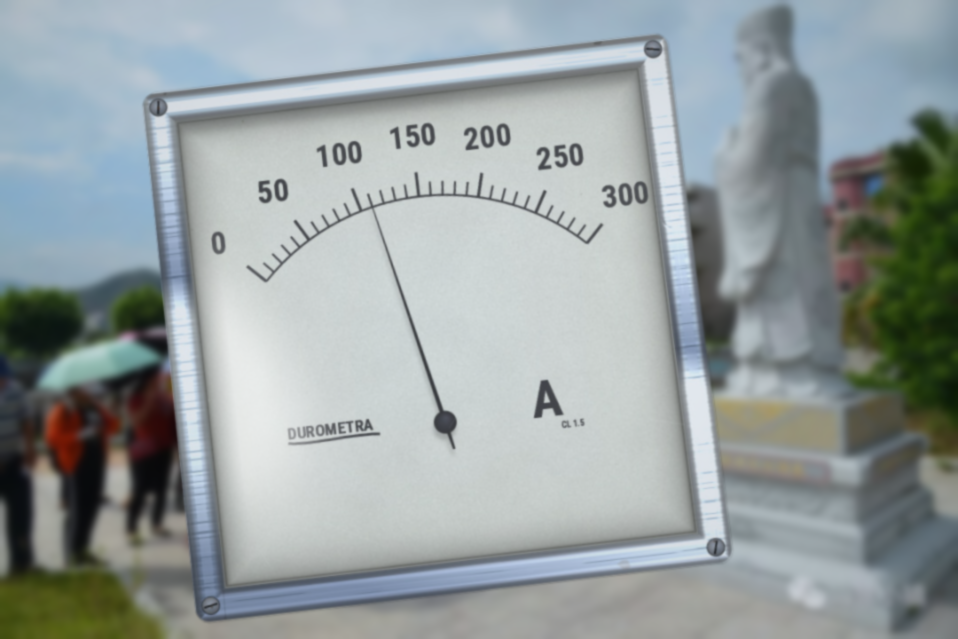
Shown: 110 A
